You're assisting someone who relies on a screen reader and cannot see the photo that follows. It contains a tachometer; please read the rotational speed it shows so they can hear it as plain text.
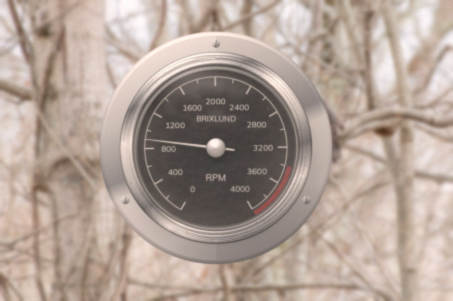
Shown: 900 rpm
